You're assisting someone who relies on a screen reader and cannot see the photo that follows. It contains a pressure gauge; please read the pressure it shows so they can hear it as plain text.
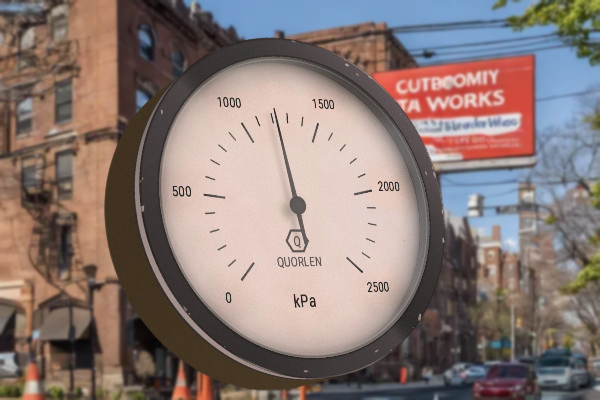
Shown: 1200 kPa
